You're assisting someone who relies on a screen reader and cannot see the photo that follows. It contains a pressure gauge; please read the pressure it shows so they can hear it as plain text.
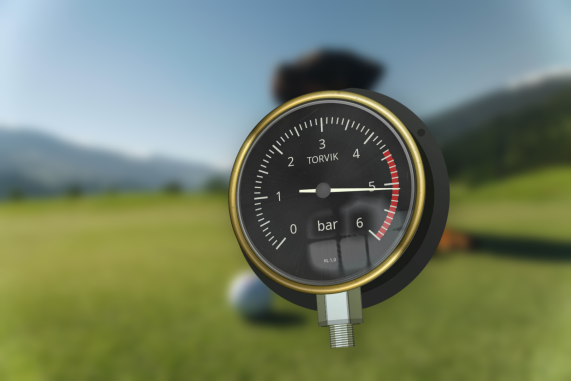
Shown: 5.1 bar
